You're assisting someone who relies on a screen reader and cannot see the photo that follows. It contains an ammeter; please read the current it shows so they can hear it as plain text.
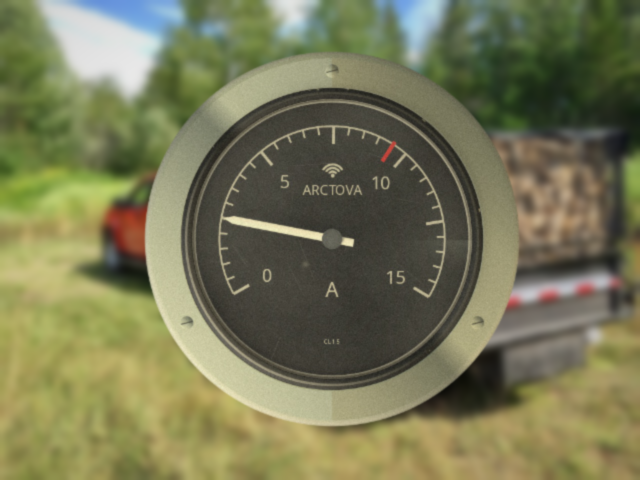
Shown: 2.5 A
